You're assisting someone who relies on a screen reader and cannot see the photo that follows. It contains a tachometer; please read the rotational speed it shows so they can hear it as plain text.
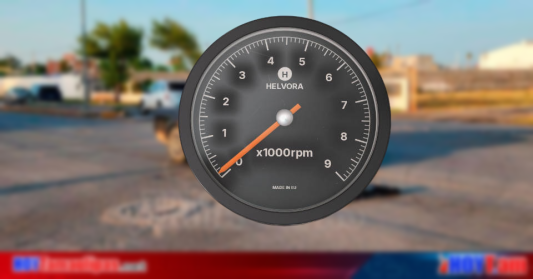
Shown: 100 rpm
